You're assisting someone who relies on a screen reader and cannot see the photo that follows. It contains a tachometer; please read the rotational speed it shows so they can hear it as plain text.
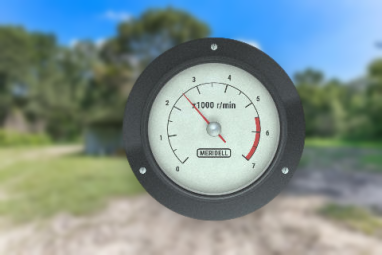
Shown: 2500 rpm
